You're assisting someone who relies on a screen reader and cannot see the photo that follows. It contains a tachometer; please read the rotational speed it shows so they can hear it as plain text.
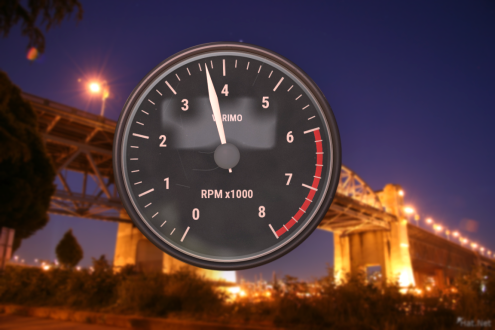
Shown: 3700 rpm
